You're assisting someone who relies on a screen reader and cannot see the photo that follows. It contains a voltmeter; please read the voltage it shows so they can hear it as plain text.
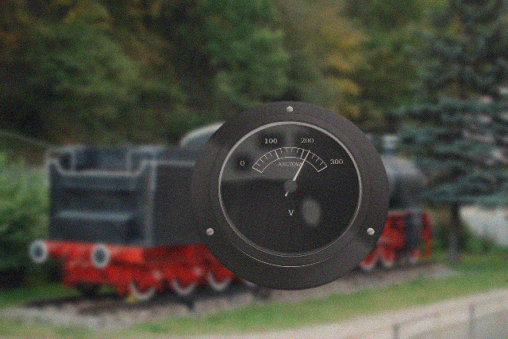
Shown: 220 V
